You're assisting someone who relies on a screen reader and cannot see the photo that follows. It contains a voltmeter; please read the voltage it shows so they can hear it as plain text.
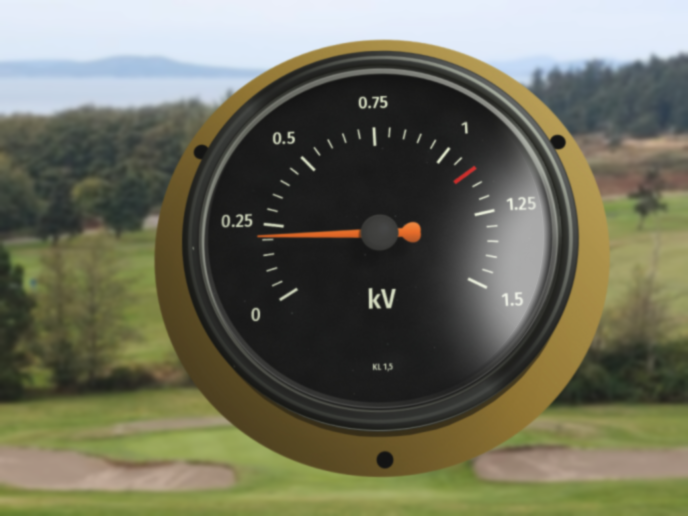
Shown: 0.2 kV
